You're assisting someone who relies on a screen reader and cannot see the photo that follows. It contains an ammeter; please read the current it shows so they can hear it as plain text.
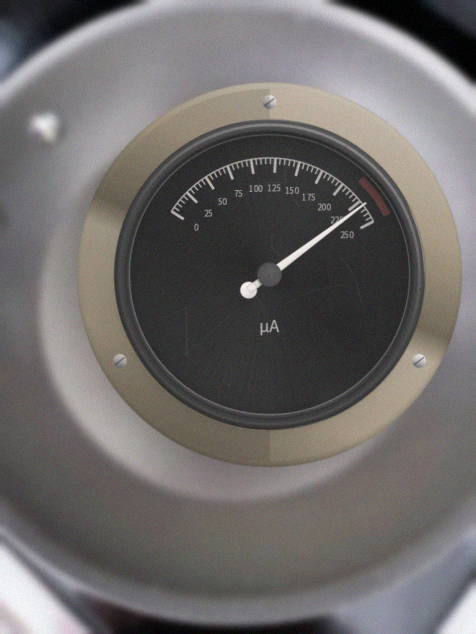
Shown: 230 µA
